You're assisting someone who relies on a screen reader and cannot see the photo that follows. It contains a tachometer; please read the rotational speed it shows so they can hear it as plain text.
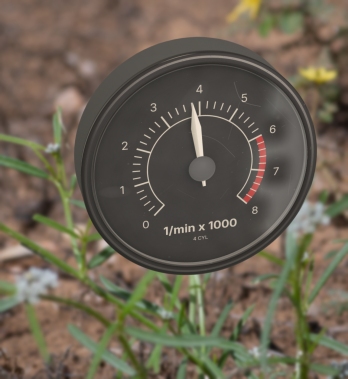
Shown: 3800 rpm
